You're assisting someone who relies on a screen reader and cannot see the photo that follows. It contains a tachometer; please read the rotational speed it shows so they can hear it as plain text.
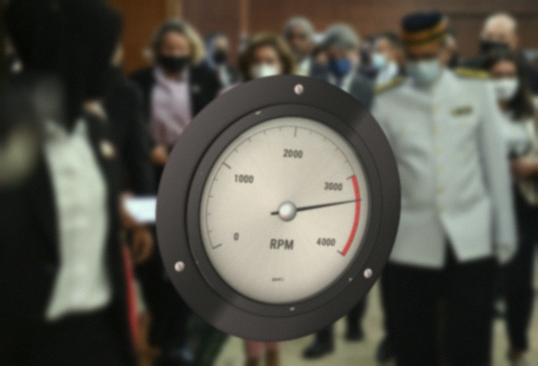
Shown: 3300 rpm
